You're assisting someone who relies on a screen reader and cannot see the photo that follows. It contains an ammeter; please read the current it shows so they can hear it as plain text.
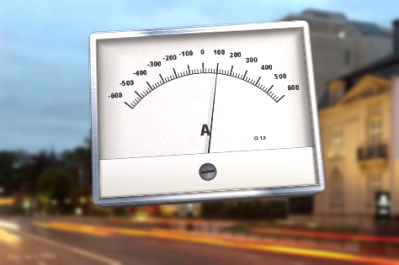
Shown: 100 A
